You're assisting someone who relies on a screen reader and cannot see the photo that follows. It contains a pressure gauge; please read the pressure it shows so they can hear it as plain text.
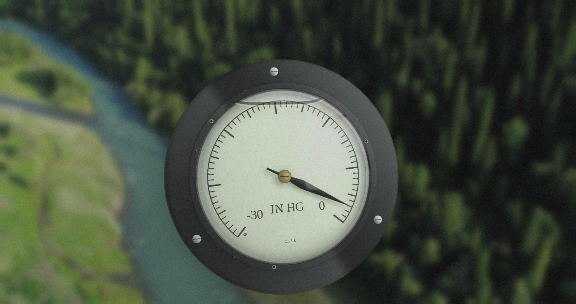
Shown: -1.5 inHg
